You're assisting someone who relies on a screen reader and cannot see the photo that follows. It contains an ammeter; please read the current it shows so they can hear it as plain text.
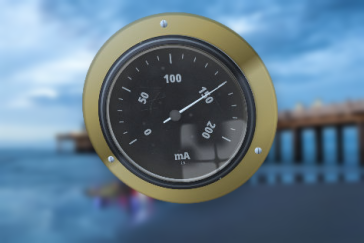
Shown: 150 mA
